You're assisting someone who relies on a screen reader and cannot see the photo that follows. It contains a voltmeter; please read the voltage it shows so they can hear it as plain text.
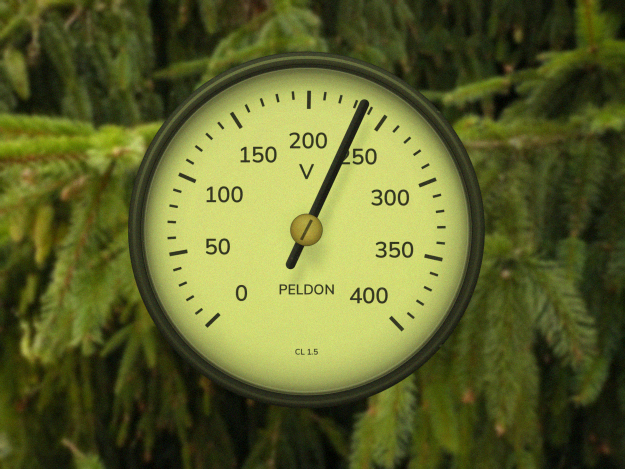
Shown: 235 V
